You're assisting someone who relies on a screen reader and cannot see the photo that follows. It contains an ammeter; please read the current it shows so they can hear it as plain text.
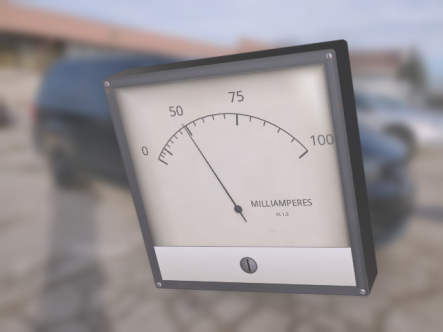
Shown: 50 mA
